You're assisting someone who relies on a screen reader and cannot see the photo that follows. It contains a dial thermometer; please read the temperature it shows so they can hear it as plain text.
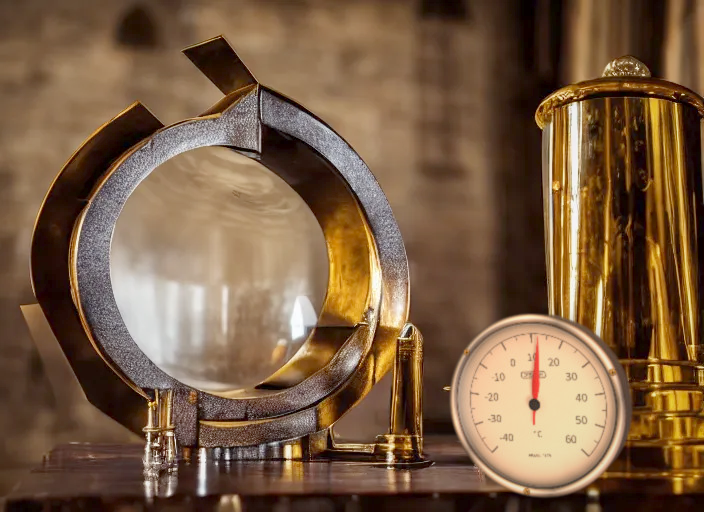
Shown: 12.5 °C
